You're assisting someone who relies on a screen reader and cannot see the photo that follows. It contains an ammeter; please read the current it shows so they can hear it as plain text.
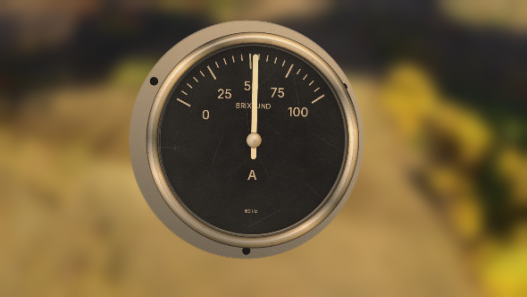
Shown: 52.5 A
